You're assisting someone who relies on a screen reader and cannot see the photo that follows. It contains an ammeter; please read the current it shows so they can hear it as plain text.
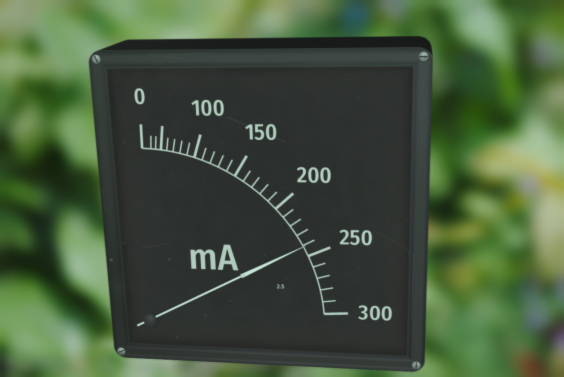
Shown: 240 mA
